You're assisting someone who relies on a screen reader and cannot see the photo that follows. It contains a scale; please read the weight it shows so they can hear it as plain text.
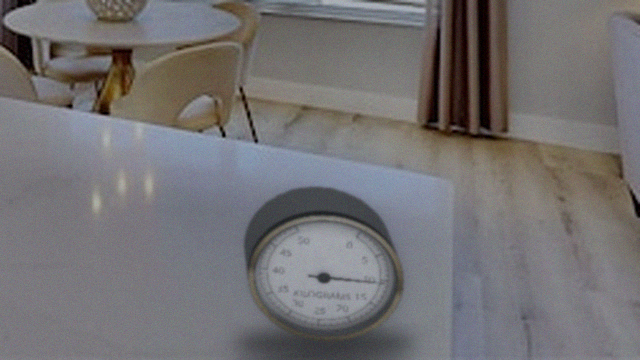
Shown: 10 kg
